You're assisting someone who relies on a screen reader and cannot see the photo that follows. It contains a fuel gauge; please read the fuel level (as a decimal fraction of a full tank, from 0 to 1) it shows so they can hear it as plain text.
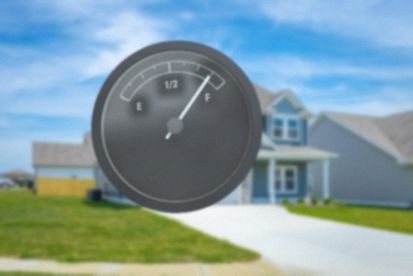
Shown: 0.875
